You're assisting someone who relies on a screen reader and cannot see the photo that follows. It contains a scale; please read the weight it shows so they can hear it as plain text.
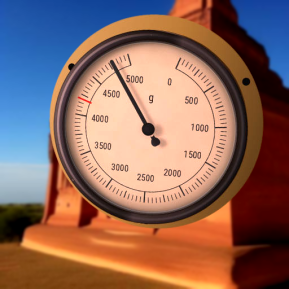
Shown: 4800 g
